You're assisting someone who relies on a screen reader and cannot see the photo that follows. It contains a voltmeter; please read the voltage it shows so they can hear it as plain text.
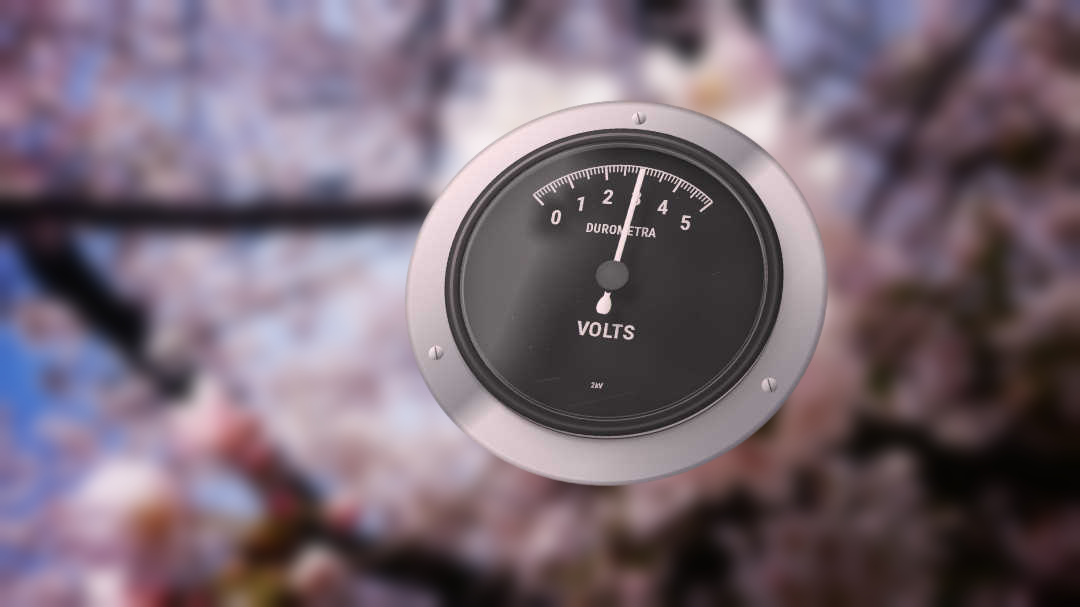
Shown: 3 V
